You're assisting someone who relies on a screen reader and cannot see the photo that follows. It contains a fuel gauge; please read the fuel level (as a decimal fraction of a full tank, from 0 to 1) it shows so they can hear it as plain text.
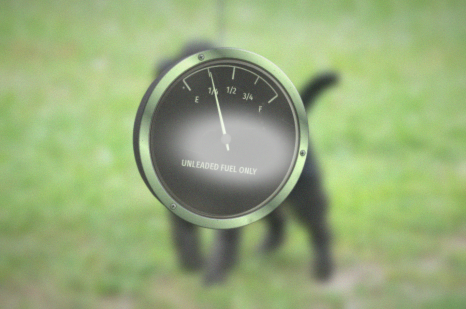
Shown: 0.25
